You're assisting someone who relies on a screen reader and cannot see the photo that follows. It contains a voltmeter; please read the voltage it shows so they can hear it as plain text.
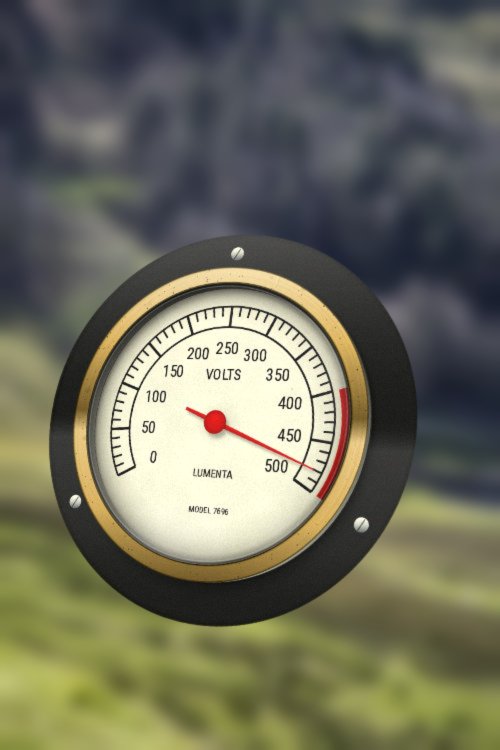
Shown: 480 V
